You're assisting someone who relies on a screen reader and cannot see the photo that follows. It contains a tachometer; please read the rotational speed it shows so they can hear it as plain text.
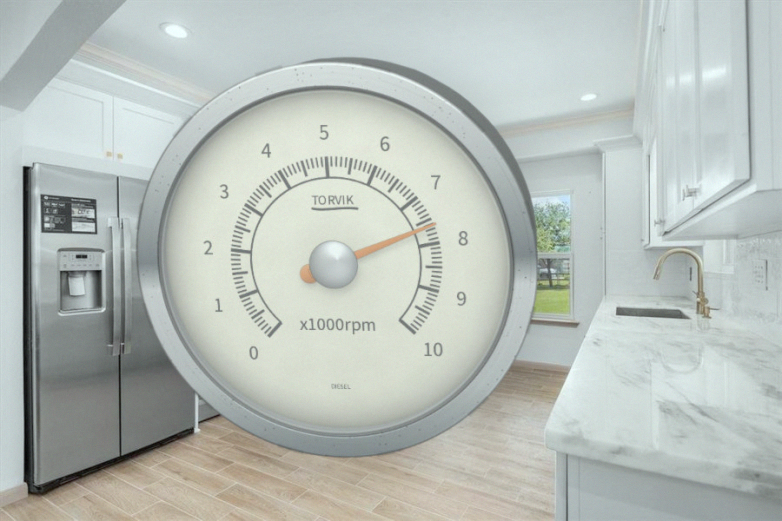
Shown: 7600 rpm
